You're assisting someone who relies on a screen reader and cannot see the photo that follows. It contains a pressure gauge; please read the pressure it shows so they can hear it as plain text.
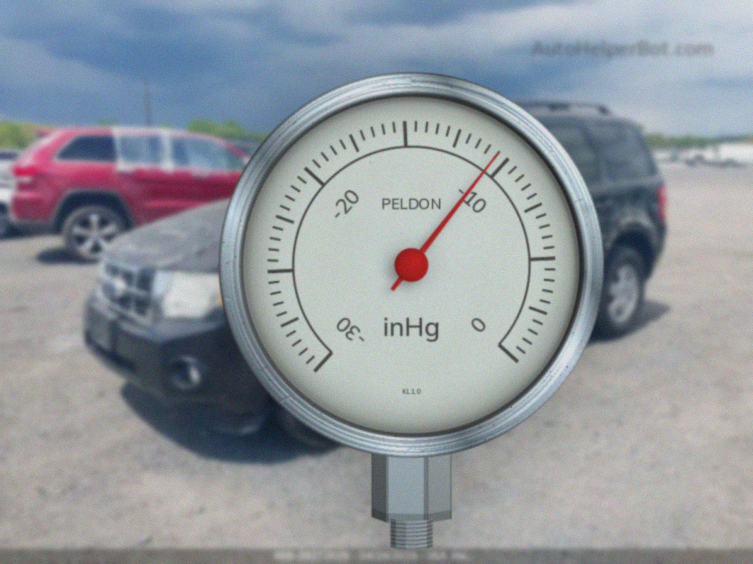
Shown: -10.5 inHg
